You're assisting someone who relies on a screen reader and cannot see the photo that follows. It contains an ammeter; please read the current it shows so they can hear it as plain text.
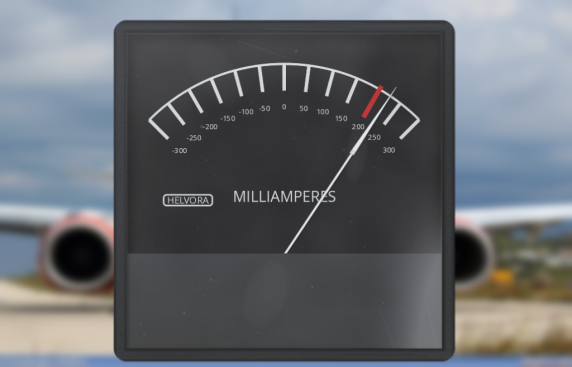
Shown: 225 mA
